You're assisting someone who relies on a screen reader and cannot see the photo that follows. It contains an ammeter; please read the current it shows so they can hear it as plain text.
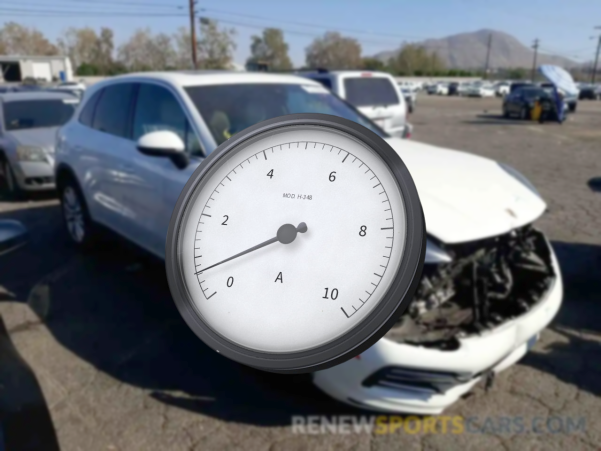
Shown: 0.6 A
